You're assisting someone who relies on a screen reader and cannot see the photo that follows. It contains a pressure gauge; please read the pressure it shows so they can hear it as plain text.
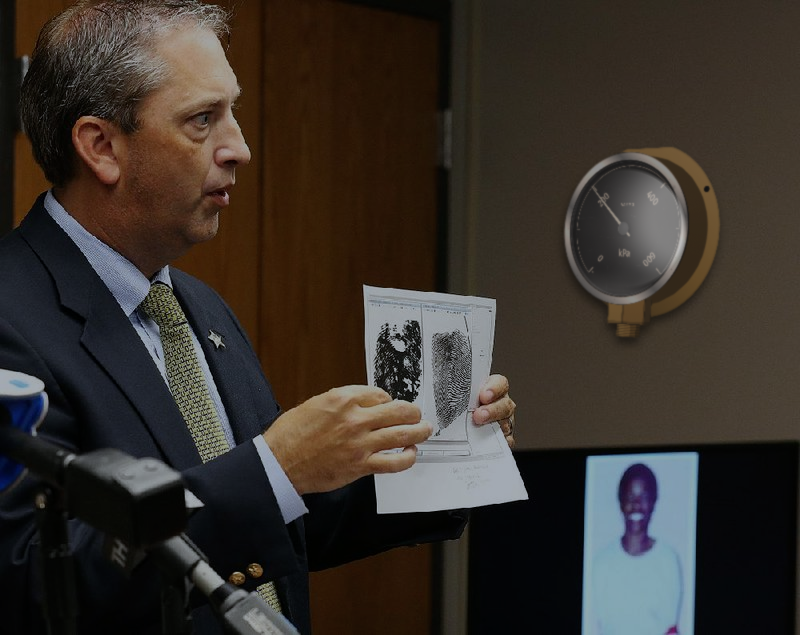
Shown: 200 kPa
